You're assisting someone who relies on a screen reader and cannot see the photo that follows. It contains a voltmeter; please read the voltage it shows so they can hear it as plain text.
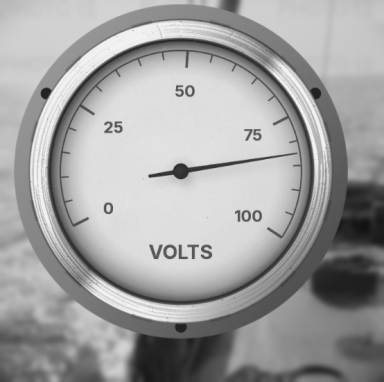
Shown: 82.5 V
